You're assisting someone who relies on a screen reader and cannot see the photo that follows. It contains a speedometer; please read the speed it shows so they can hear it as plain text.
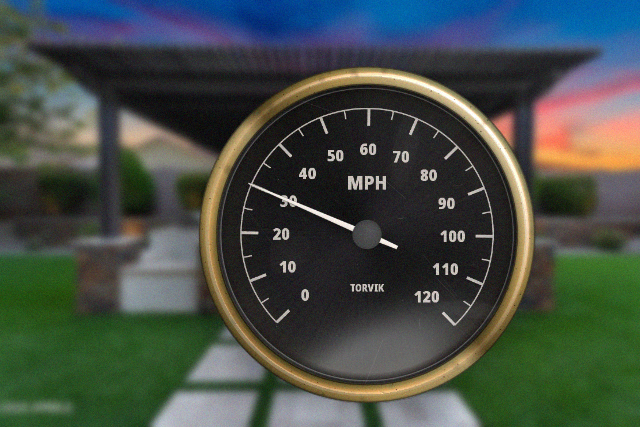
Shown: 30 mph
